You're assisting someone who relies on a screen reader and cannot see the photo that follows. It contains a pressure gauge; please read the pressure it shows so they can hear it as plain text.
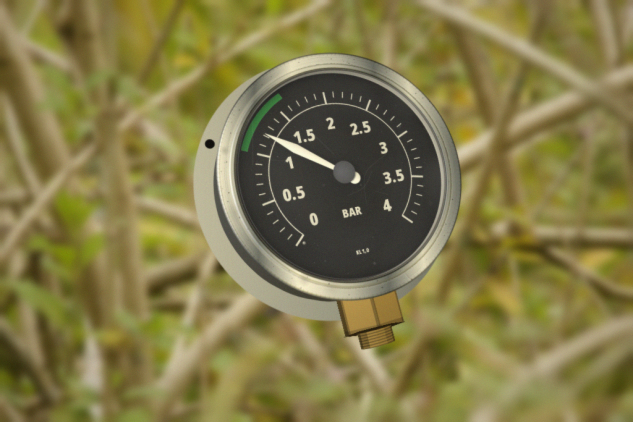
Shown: 1.2 bar
